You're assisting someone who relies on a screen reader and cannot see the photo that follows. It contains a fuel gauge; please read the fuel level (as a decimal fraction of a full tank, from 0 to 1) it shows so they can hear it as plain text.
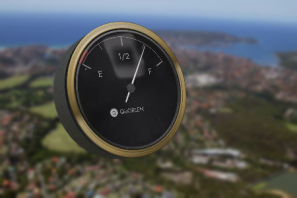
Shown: 0.75
